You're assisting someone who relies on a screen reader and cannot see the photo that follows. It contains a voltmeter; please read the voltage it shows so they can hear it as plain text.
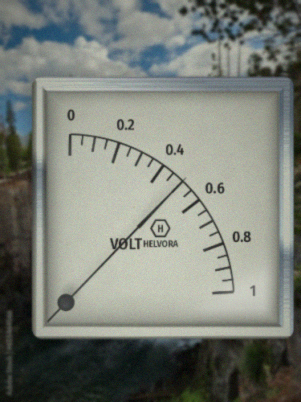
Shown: 0.5 V
